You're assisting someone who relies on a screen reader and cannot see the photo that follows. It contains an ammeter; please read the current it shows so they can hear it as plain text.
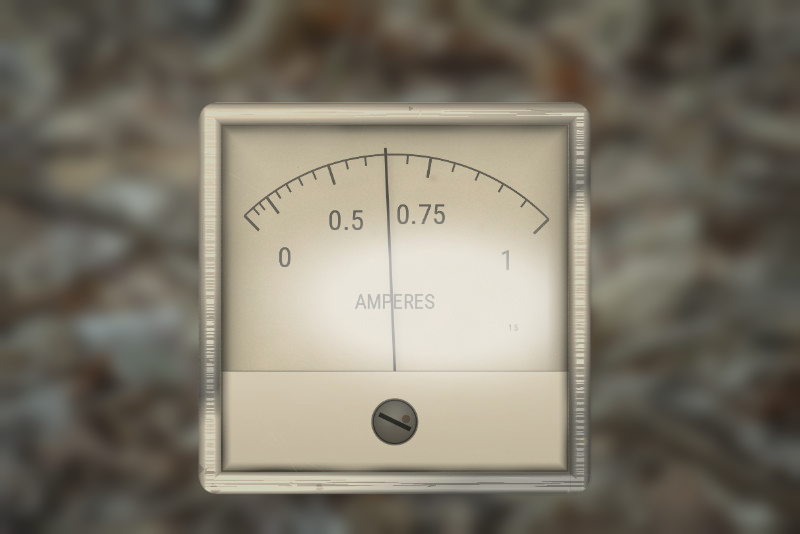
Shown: 0.65 A
